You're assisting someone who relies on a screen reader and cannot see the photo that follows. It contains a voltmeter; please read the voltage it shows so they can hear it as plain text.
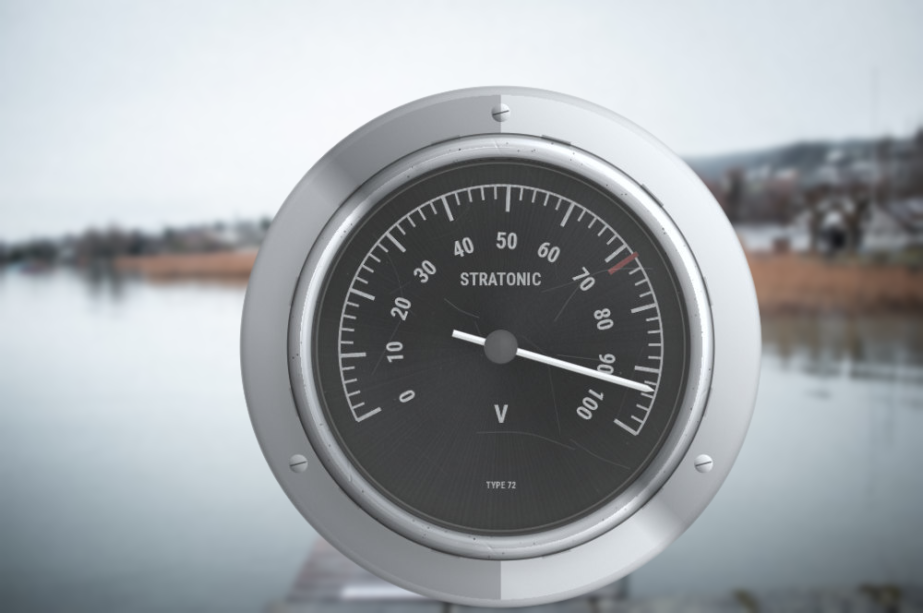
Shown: 93 V
